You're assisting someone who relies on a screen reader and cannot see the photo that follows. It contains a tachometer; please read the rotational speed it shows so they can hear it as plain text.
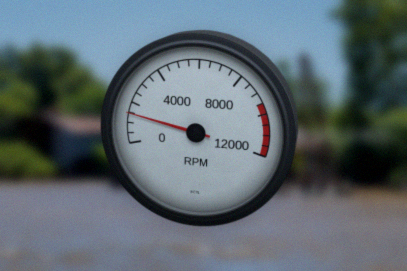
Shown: 1500 rpm
